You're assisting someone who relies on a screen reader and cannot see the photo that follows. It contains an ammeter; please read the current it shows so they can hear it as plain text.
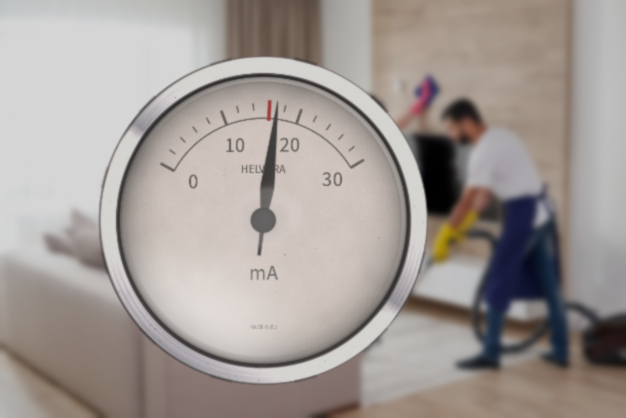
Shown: 17 mA
